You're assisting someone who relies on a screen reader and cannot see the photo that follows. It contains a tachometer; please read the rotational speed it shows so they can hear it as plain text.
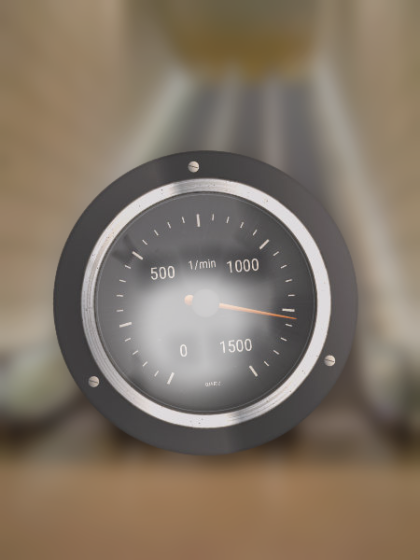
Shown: 1275 rpm
